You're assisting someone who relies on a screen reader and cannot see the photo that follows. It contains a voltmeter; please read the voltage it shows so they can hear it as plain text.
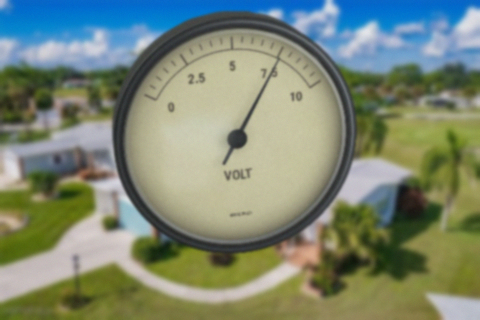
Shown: 7.5 V
